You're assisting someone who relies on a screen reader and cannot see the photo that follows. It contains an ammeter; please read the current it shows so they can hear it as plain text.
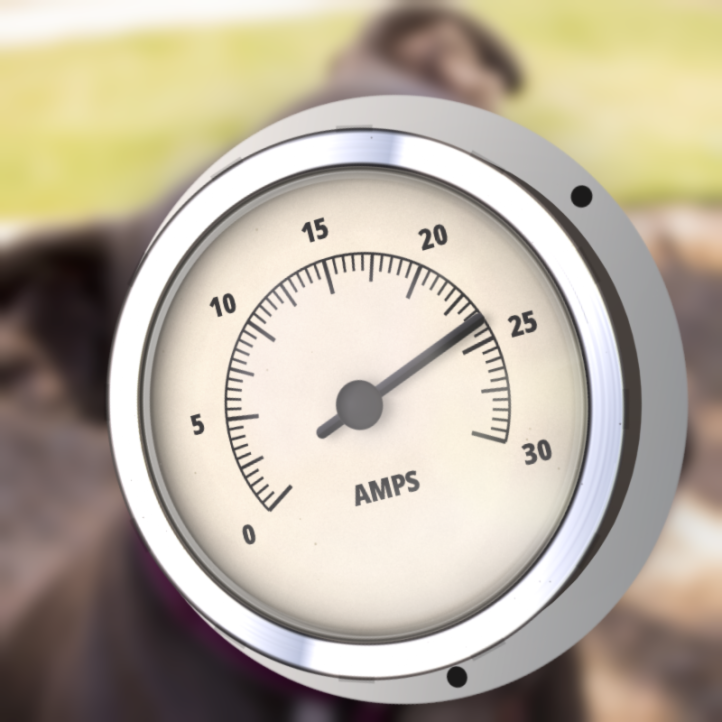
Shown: 24 A
